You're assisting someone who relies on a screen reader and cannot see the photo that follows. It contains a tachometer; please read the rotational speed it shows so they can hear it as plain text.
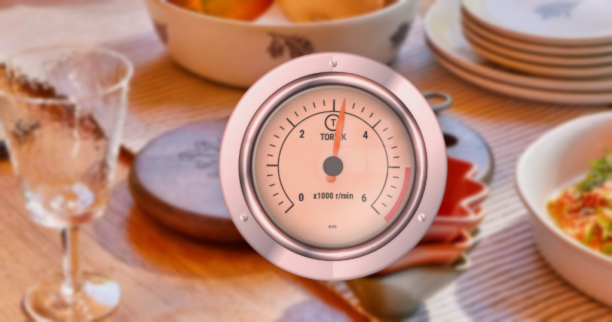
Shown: 3200 rpm
